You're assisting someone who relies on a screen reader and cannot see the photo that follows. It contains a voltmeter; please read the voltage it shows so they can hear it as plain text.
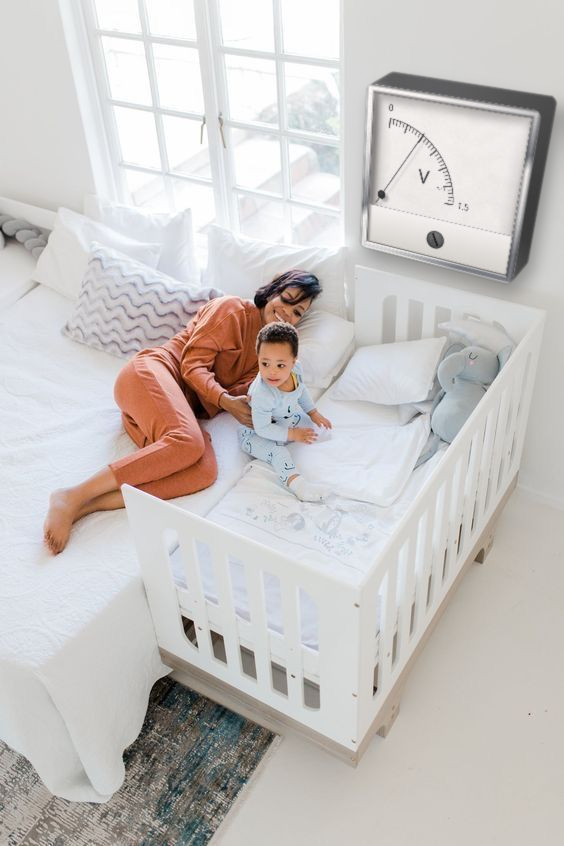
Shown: 0.5 V
